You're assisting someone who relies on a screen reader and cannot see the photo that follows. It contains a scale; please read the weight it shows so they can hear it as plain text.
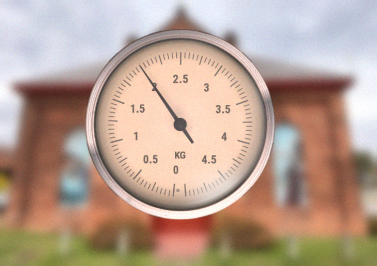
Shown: 2 kg
